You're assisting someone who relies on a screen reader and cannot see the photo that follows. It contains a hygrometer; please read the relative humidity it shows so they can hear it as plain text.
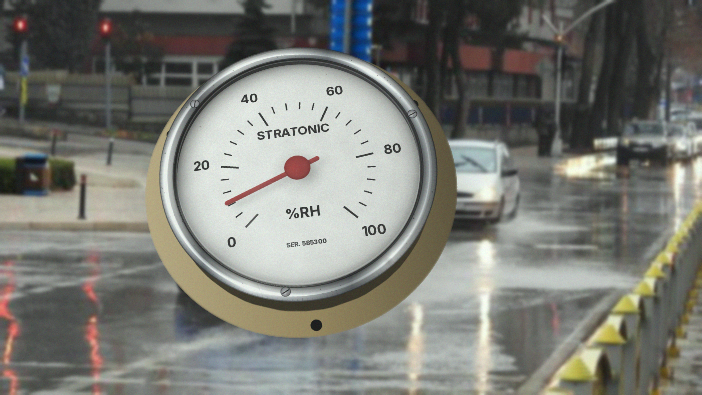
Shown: 8 %
